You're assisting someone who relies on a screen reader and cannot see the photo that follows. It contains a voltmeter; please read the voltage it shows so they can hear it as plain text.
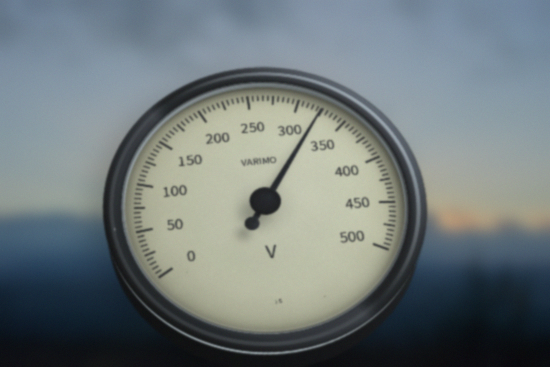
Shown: 325 V
